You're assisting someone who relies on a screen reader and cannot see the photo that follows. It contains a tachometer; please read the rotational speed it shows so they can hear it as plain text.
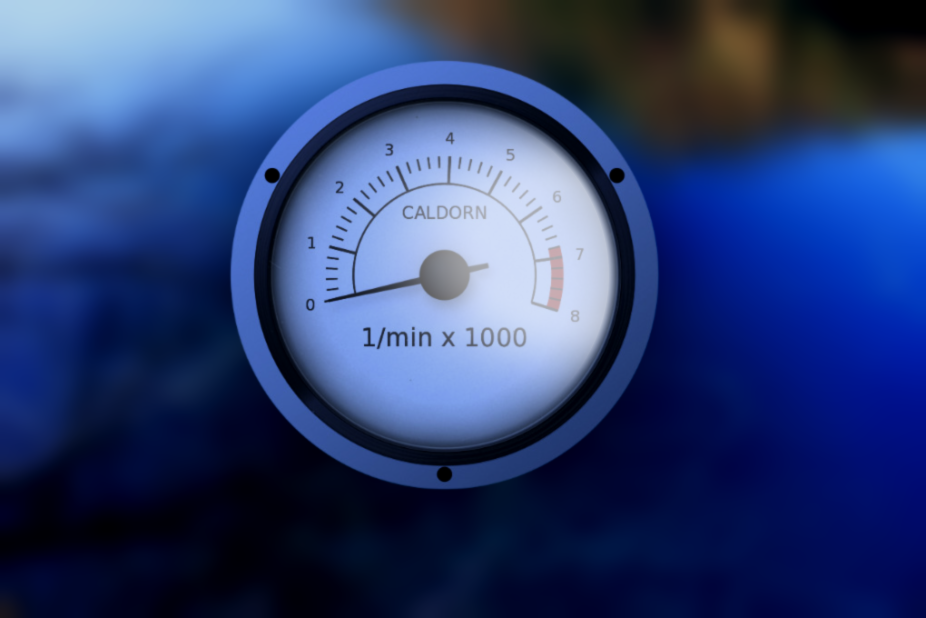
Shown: 0 rpm
